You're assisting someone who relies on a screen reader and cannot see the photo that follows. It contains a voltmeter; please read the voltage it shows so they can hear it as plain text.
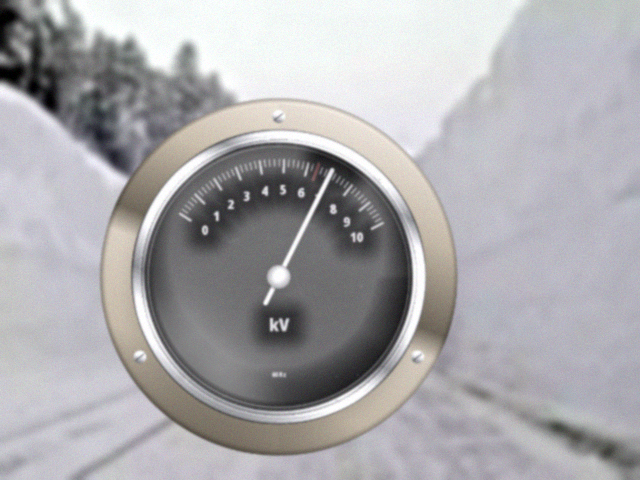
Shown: 7 kV
